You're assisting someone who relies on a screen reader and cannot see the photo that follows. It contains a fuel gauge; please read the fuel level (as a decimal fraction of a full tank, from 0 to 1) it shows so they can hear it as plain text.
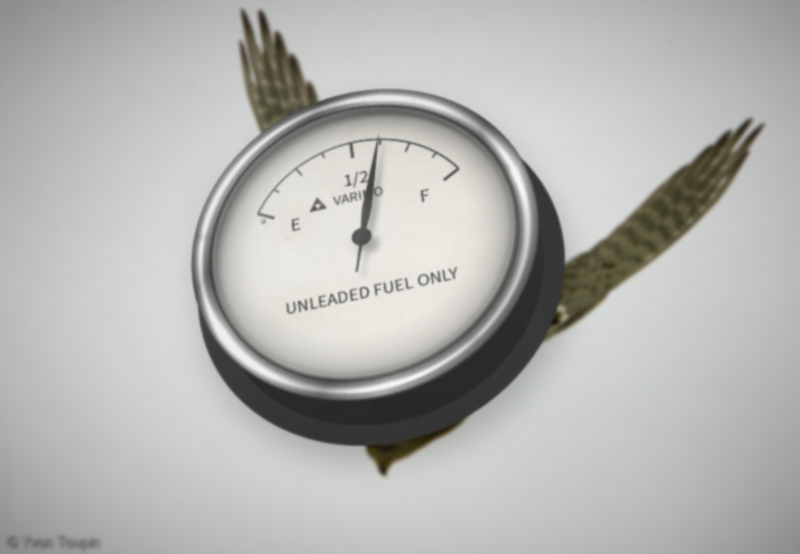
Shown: 0.625
